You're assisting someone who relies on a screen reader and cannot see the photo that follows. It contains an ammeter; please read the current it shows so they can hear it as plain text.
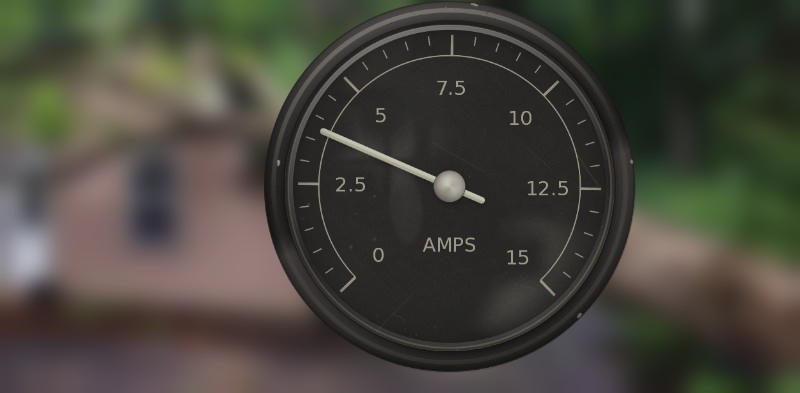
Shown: 3.75 A
